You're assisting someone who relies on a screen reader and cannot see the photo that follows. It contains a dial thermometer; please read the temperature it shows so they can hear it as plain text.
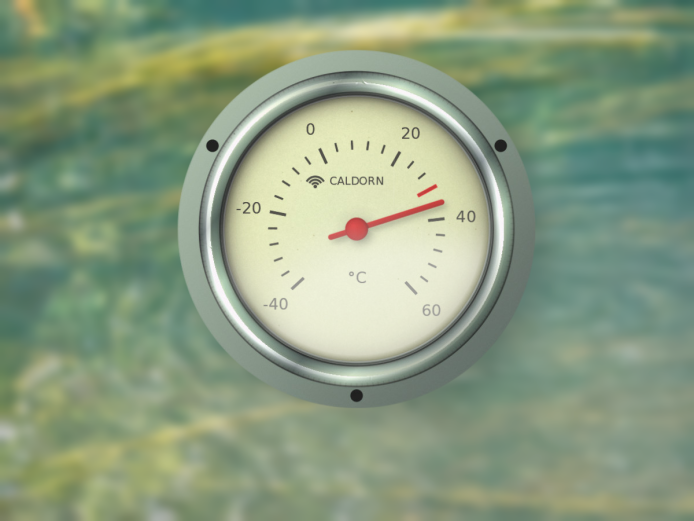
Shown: 36 °C
